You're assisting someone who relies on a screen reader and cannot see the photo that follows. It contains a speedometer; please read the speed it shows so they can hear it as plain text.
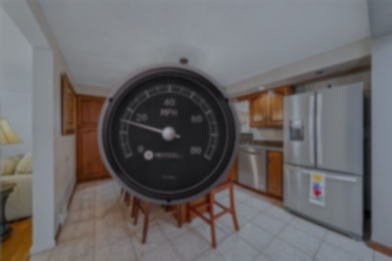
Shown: 15 mph
